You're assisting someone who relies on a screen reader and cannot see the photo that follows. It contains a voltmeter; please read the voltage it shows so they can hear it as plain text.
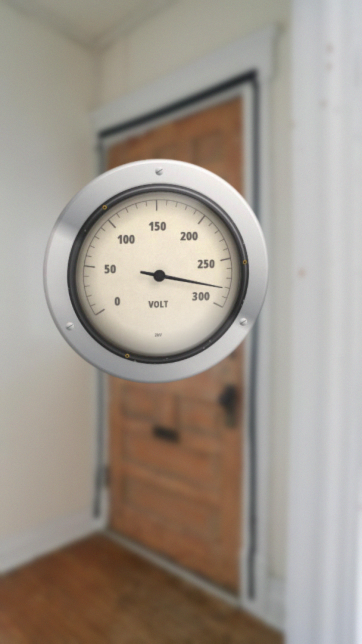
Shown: 280 V
